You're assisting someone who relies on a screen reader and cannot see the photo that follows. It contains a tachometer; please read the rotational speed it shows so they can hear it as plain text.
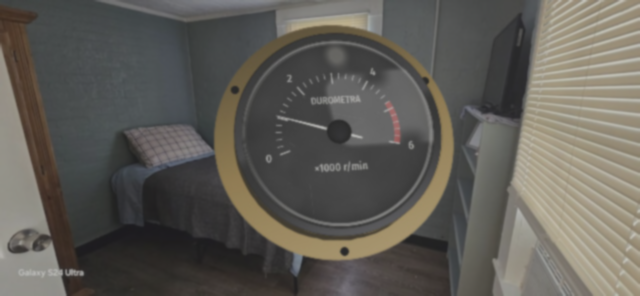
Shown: 1000 rpm
